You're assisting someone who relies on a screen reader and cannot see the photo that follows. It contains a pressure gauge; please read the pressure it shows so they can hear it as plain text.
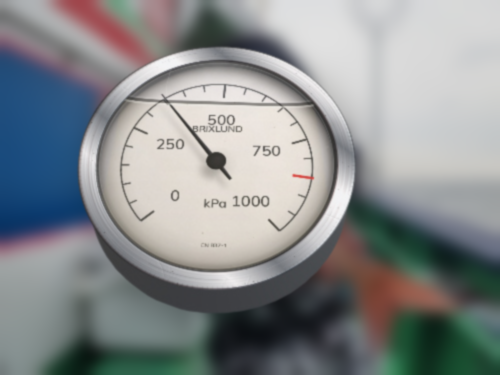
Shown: 350 kPa
